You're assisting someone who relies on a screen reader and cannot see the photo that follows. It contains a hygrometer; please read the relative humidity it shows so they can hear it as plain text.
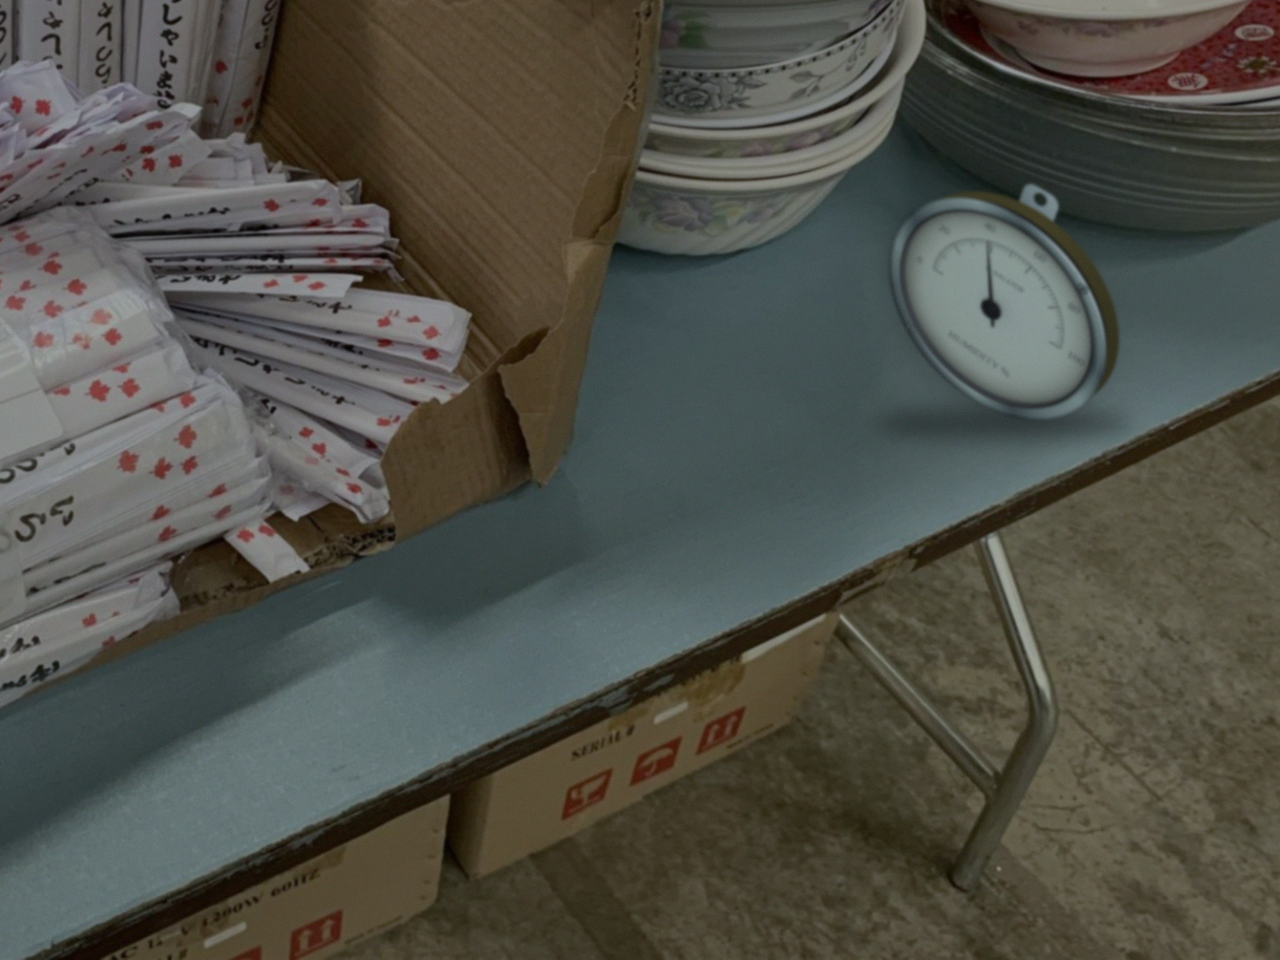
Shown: 40 %
